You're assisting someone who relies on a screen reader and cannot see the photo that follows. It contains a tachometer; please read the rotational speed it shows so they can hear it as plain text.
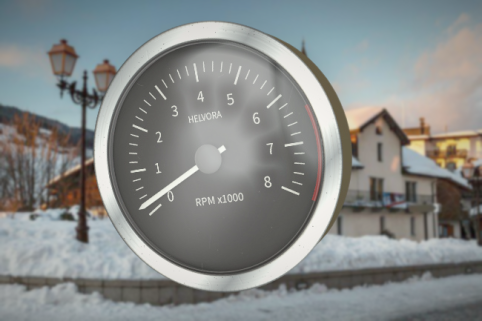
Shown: 200 rpm
